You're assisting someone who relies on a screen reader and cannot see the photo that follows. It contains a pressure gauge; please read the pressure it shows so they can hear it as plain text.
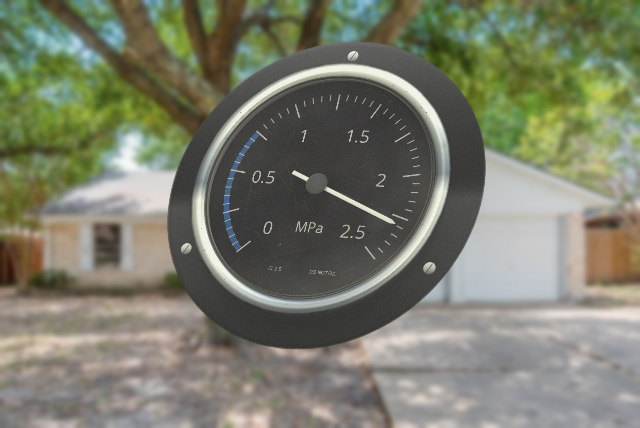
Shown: 2.3 MPa
